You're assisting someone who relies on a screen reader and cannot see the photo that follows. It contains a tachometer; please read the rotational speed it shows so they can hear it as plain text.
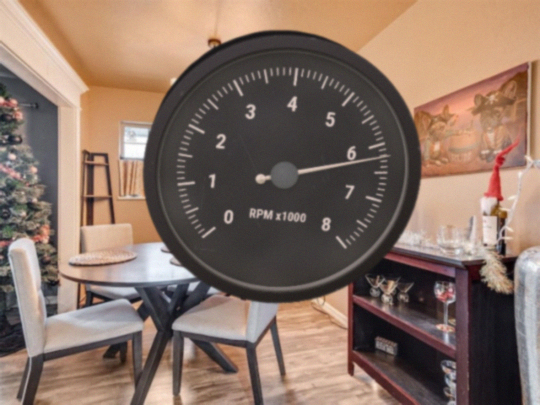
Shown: 6200 rpm
